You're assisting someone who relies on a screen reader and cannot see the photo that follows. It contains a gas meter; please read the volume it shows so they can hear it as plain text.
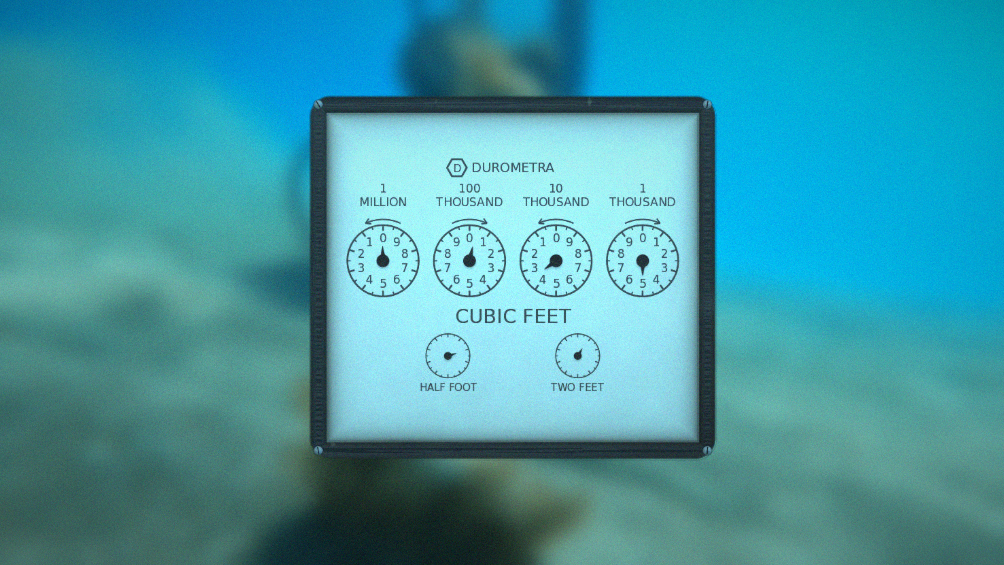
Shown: 3500 ft³
